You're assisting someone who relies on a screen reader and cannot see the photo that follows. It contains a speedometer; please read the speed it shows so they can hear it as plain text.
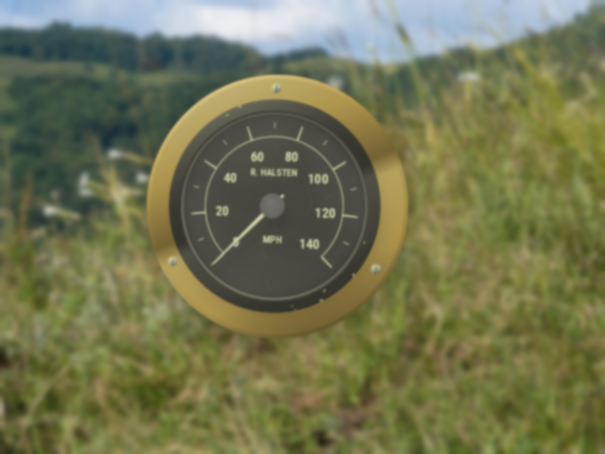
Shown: 0 mph
